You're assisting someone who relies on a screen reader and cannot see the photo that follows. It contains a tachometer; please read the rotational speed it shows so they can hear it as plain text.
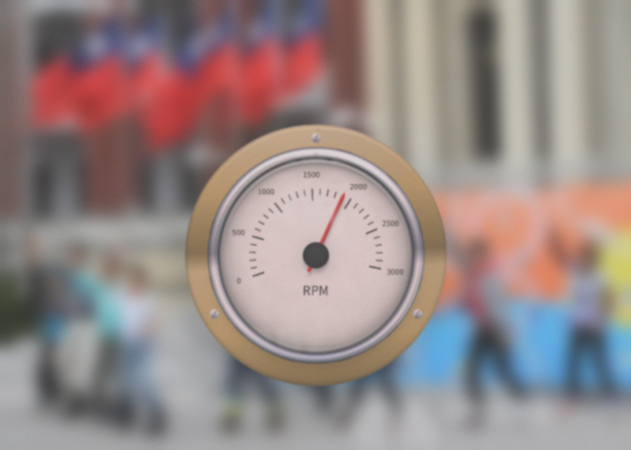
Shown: 1900 rpm
